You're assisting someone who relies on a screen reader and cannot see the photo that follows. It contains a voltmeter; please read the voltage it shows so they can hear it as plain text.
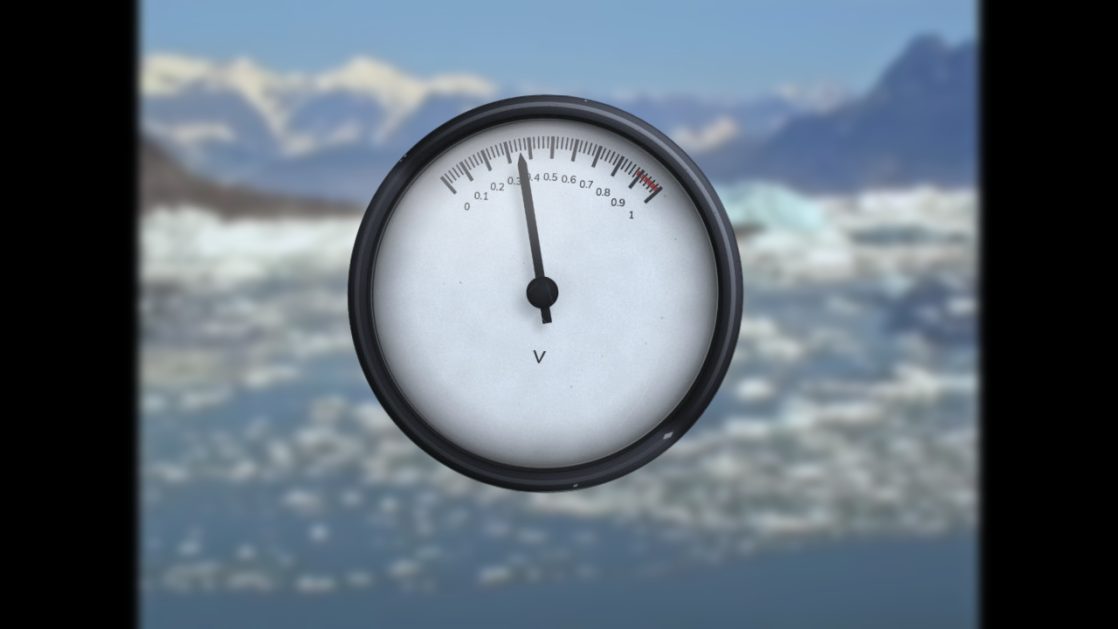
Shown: 0.36 V
